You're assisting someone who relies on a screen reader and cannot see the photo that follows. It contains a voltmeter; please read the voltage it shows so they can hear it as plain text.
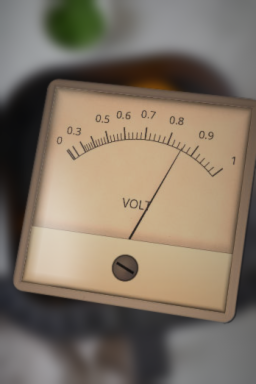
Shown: 0.86 V
